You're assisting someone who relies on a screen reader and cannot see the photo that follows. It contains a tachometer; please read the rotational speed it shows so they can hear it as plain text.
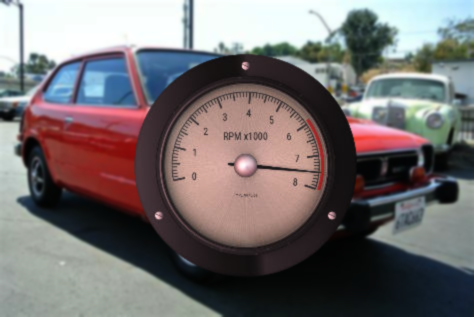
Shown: 7500 rpm
